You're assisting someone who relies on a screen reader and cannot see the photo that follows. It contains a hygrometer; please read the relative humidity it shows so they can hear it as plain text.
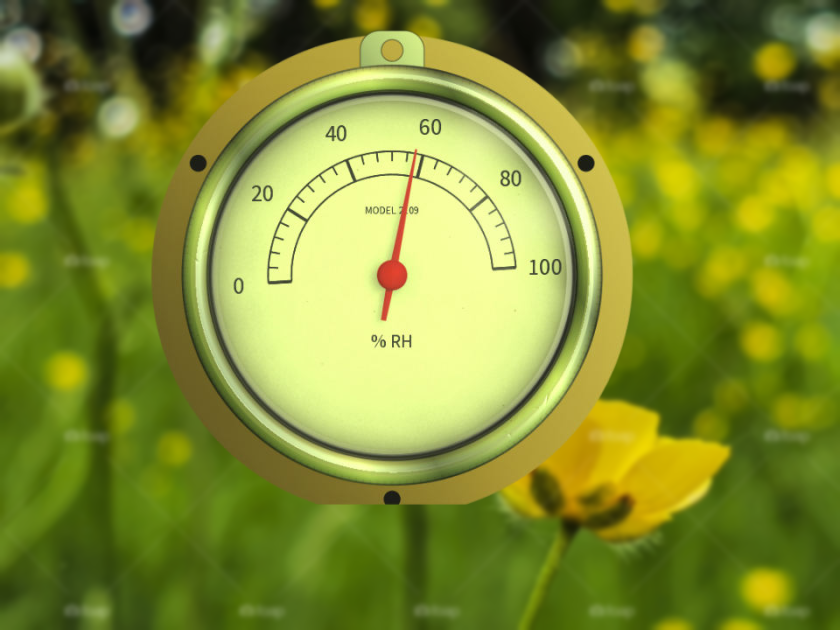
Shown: 58 %
